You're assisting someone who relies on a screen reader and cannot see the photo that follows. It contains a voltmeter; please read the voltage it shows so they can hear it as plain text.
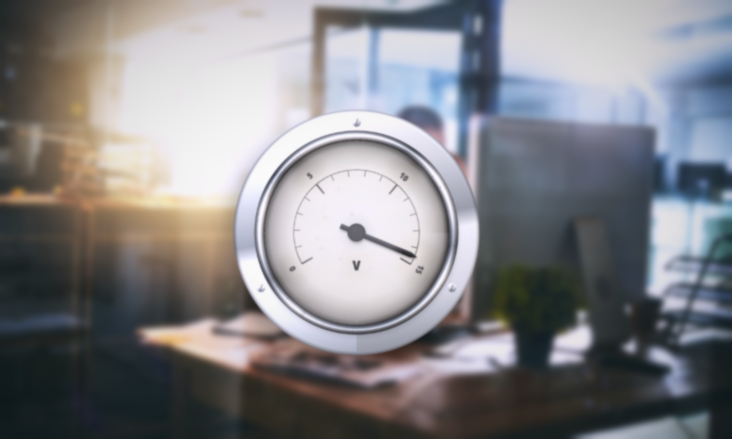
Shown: 14.5 V
